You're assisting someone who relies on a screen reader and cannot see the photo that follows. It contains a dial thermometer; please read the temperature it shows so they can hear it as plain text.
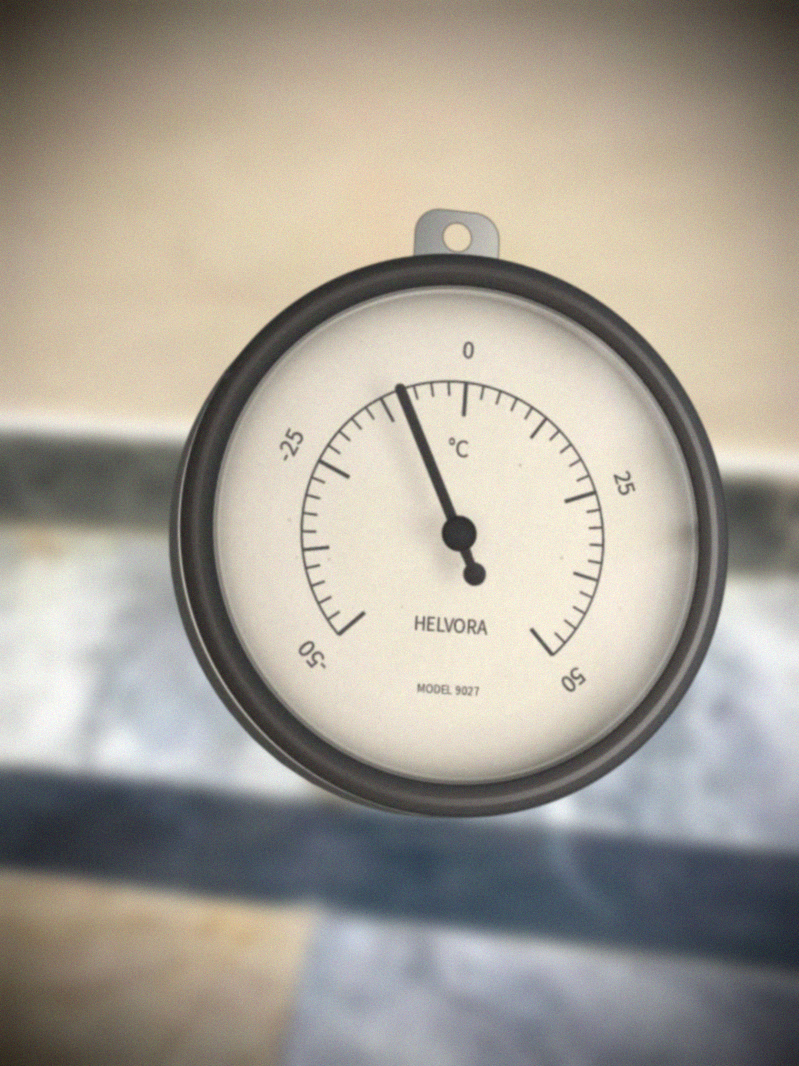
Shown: -10 °C
